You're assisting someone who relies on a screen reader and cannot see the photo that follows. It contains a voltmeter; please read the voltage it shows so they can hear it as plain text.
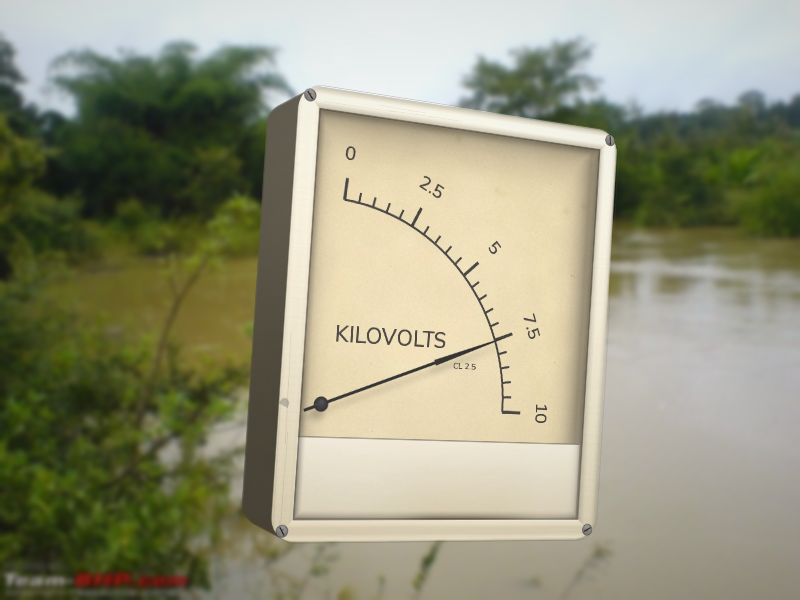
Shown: 7.5 kV
